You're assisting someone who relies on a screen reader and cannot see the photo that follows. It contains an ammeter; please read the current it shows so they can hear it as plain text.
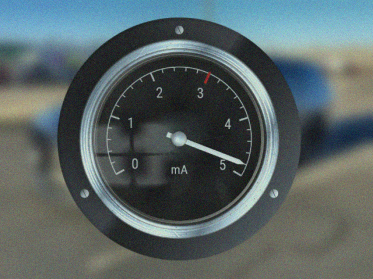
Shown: 4.8 mA
